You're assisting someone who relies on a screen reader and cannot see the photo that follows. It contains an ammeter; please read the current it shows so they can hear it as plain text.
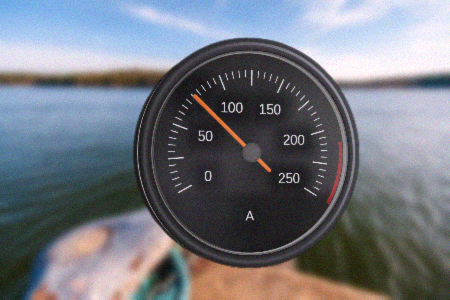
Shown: 75 A
